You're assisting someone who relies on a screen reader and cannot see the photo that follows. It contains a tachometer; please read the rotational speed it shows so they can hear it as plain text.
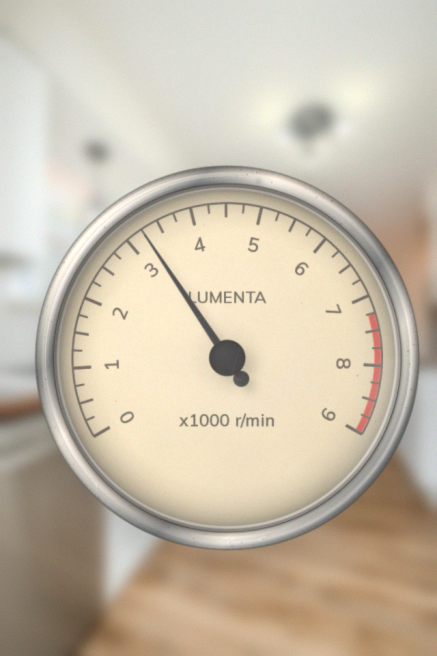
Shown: 3250 rpm
